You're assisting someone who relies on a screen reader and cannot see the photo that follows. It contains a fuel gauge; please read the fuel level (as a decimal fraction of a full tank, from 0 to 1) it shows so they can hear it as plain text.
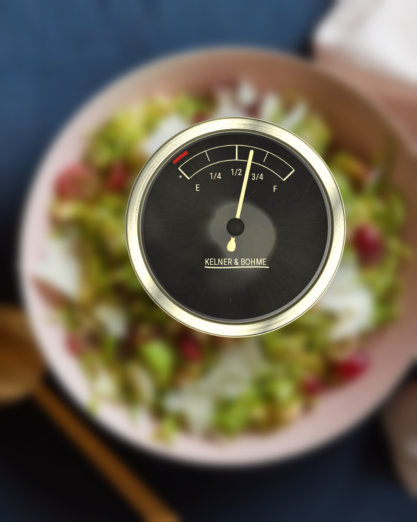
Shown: 0.625
